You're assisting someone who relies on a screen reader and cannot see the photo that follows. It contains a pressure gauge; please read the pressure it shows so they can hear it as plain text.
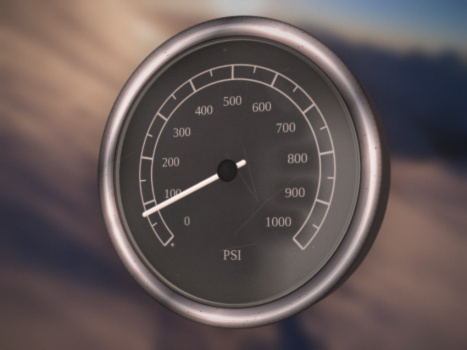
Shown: 75 psi
